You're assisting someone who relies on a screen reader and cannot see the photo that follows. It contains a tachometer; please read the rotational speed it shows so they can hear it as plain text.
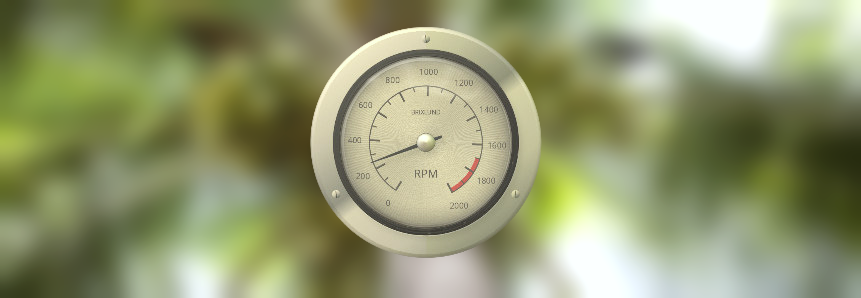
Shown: 250 rpm
